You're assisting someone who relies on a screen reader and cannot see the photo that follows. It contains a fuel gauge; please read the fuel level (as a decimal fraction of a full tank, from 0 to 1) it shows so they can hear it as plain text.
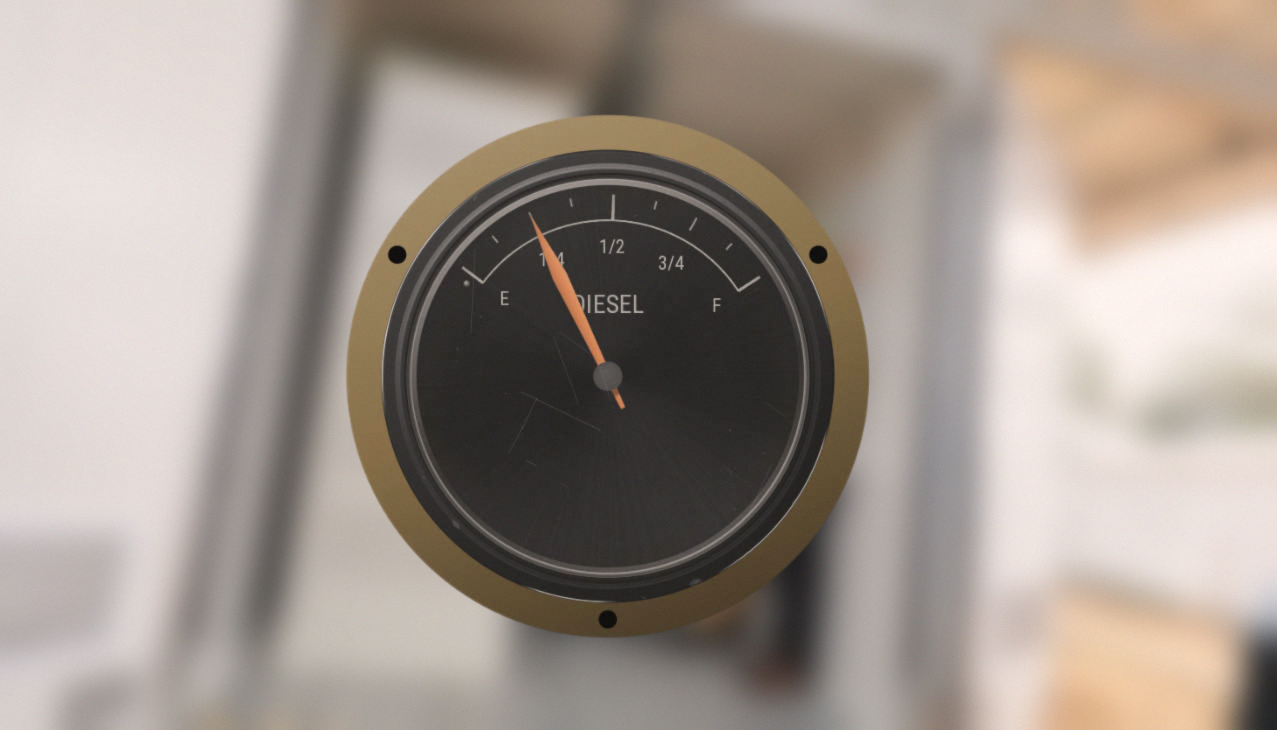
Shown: 0.25
